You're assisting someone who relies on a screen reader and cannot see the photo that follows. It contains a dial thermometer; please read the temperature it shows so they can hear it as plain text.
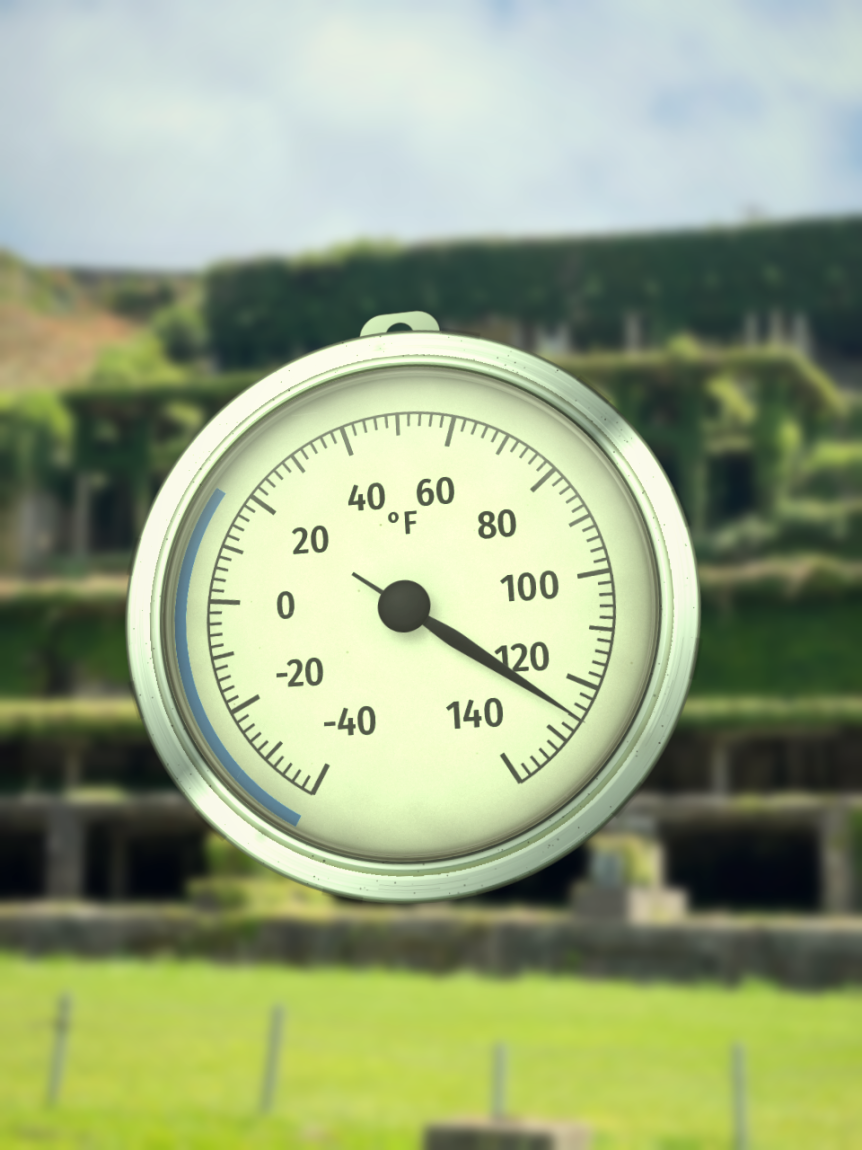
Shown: 126 °F
